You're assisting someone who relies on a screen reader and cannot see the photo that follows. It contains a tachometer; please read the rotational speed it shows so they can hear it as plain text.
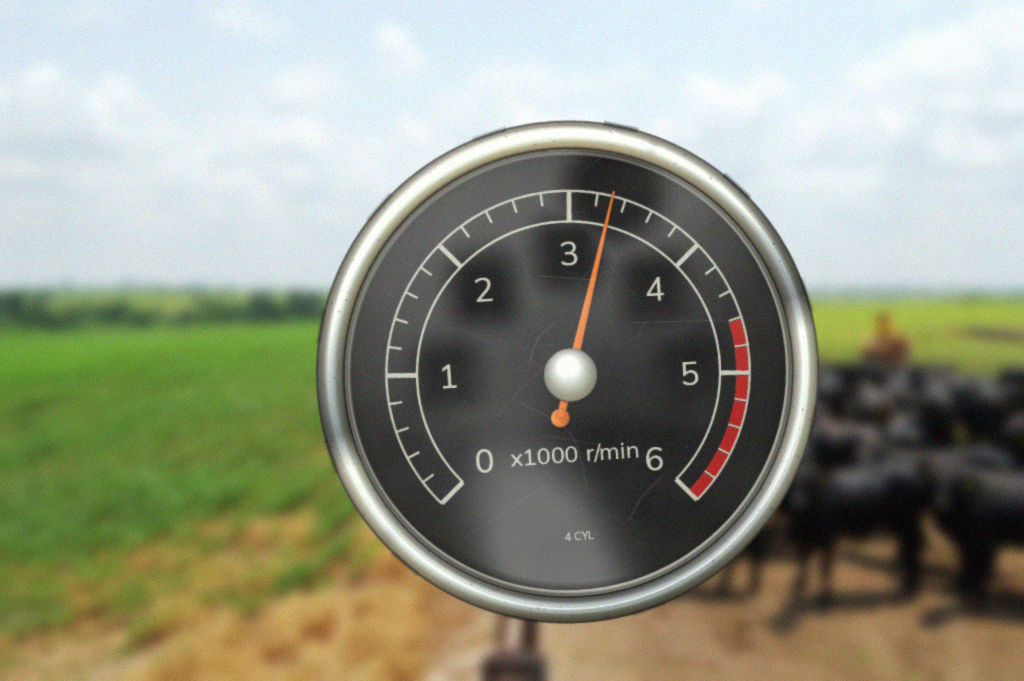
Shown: 3300 rpm
